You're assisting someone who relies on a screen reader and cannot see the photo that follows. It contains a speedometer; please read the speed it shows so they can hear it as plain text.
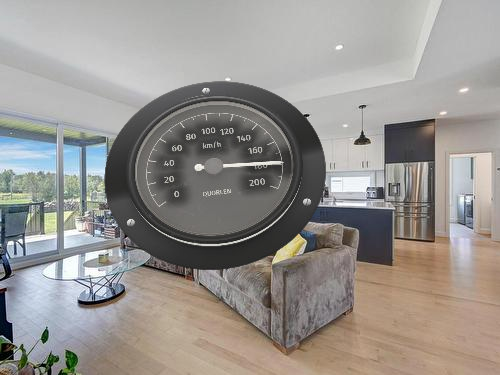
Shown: 180 km/h
